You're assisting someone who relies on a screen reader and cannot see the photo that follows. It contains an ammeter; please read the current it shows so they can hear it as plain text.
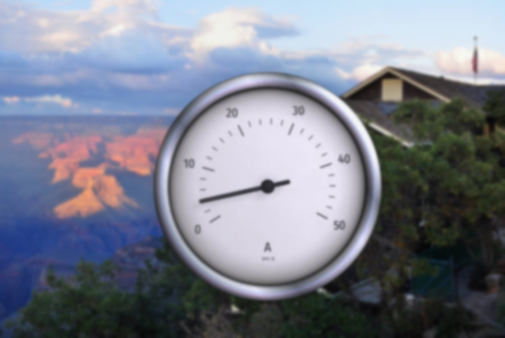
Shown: 4 A
